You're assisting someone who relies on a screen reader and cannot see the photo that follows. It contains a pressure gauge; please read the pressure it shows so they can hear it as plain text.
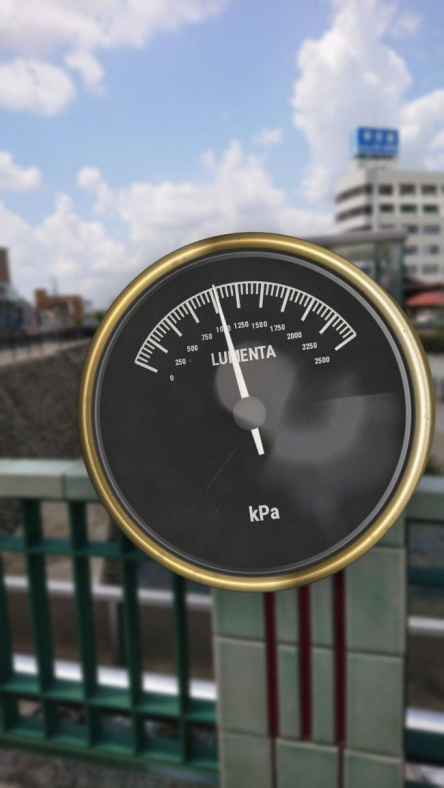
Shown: 1050 kPa
